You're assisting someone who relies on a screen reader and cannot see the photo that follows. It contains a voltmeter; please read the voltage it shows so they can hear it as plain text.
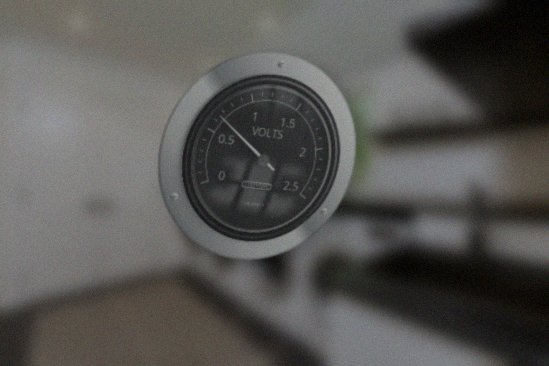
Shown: 0.65 V
